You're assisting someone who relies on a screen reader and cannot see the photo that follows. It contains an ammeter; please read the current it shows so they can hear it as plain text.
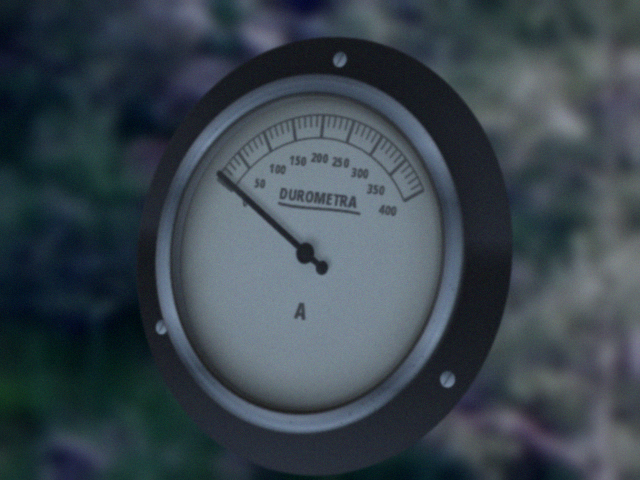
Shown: 10 A
